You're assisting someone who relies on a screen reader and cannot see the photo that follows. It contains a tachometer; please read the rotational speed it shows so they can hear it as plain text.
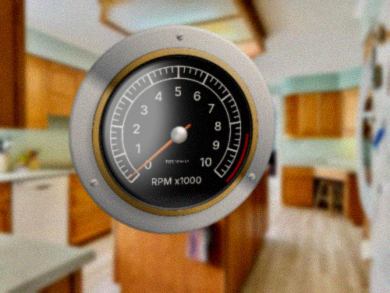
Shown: 200 rpm
